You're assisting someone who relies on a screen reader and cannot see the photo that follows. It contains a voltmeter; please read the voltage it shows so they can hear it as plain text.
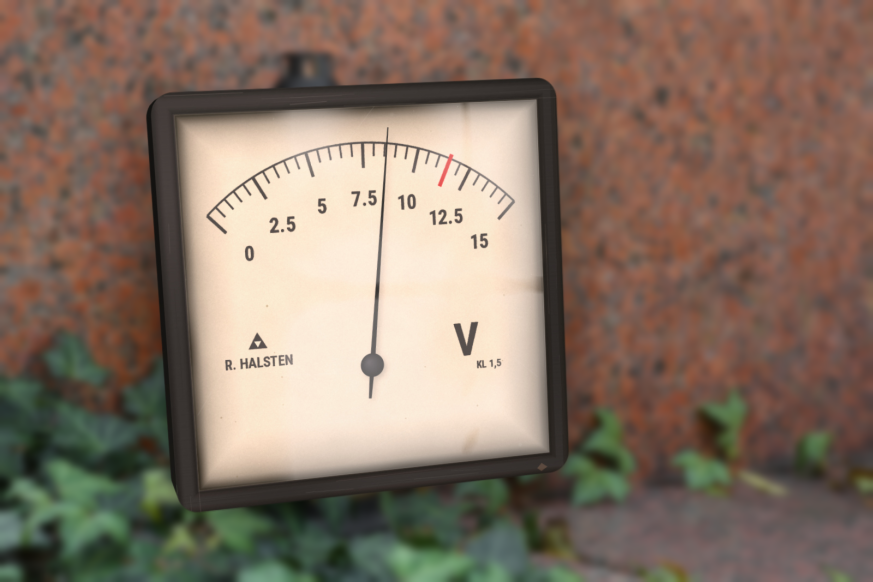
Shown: 8.5 V
